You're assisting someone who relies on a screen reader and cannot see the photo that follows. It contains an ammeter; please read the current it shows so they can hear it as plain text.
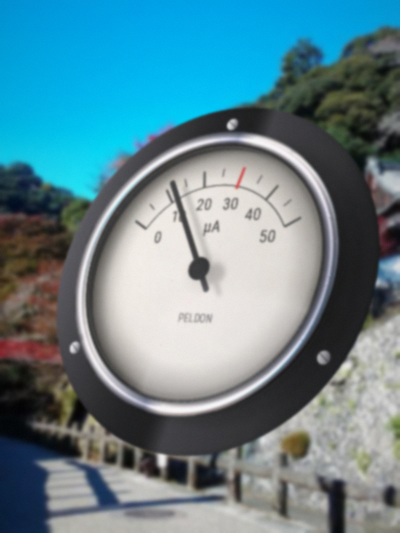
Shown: 12.5 µA
